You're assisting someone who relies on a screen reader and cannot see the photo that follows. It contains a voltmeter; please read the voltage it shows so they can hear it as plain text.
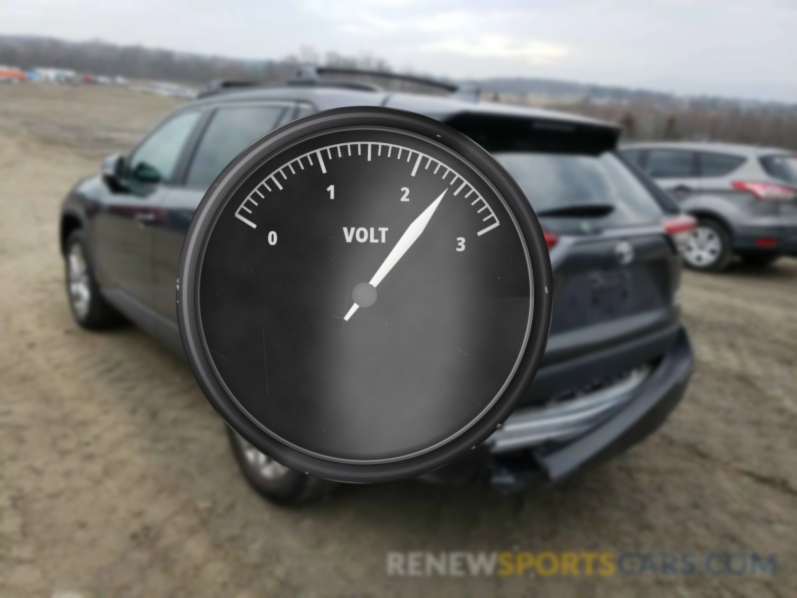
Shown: 2.4 V
